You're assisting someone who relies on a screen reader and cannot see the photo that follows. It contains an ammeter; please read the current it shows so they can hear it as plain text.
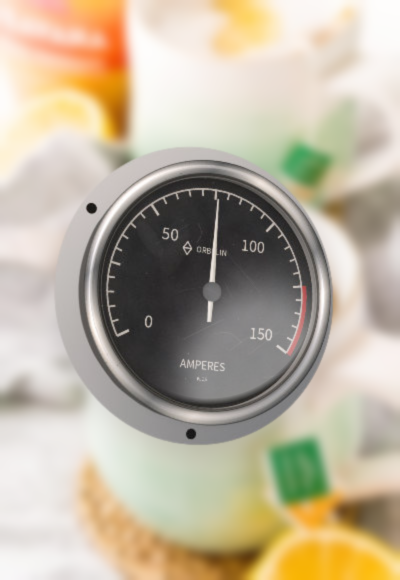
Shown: 75 A
